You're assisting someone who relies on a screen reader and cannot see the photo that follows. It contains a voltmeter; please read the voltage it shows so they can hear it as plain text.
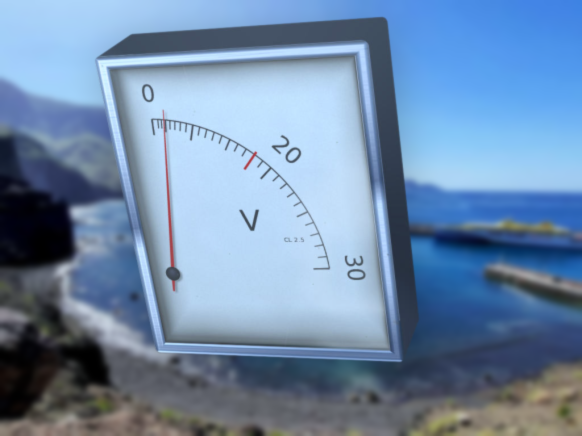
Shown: 5 V
